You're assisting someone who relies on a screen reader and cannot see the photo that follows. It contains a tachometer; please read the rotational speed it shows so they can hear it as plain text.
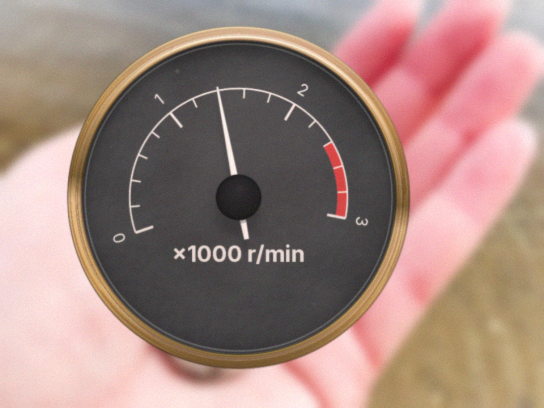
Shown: 1400 rpm
